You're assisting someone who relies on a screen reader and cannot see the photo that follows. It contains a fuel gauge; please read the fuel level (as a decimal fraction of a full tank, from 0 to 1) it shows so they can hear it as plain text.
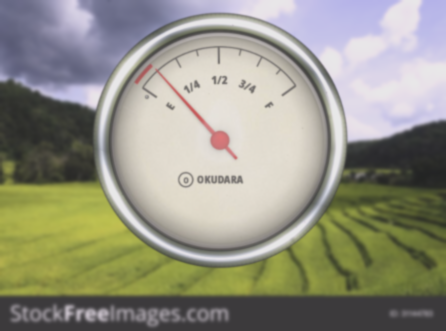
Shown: 0.125
